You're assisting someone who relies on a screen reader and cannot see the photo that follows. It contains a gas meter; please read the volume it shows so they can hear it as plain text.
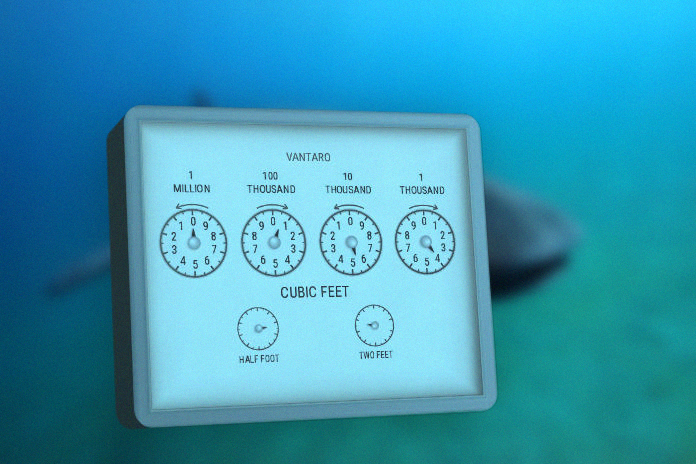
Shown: 5400 ft³
